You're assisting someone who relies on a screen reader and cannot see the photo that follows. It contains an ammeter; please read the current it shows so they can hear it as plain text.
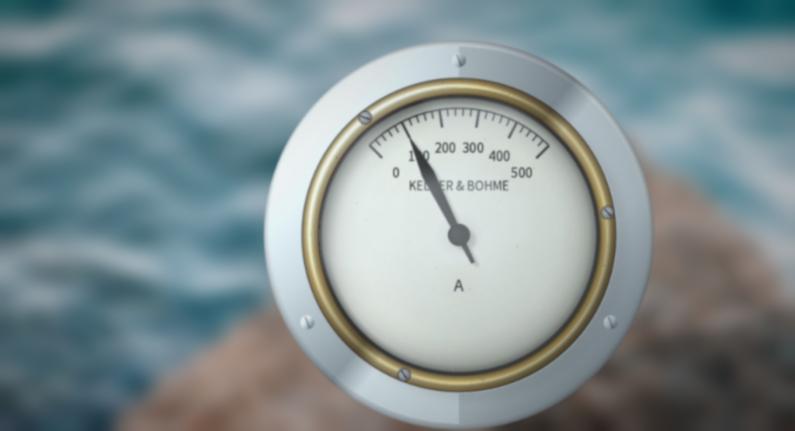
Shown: 100 A
